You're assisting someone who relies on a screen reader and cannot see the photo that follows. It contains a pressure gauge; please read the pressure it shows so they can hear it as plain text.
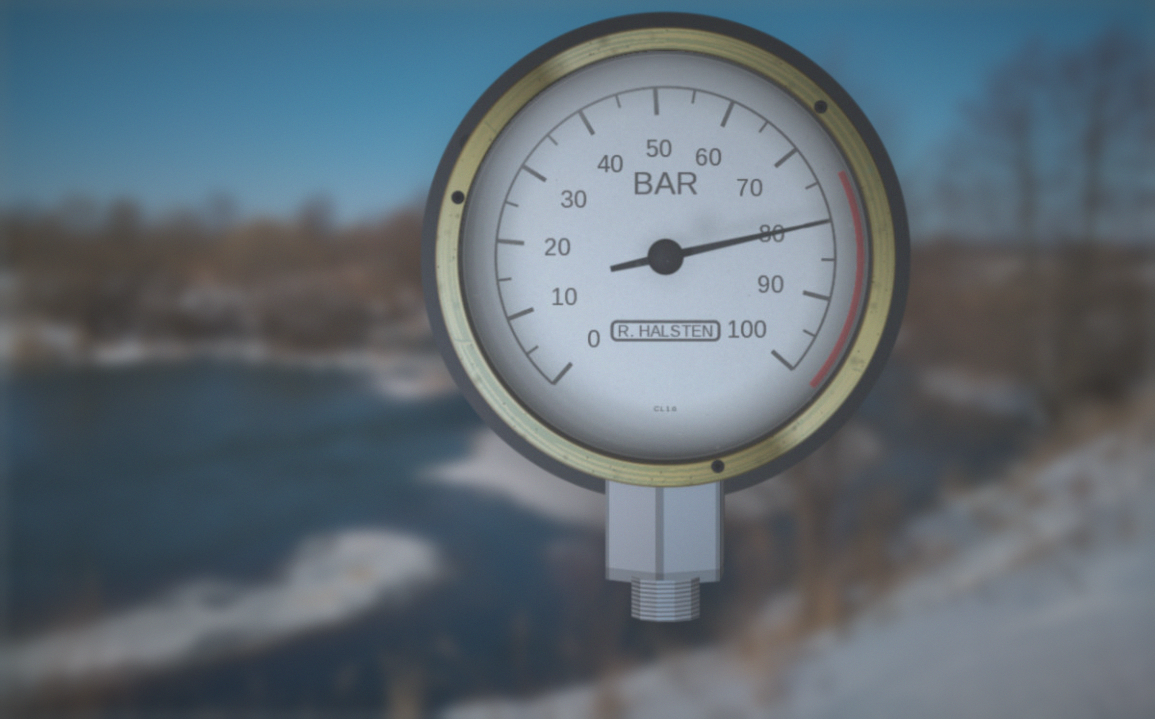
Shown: 80 bar
